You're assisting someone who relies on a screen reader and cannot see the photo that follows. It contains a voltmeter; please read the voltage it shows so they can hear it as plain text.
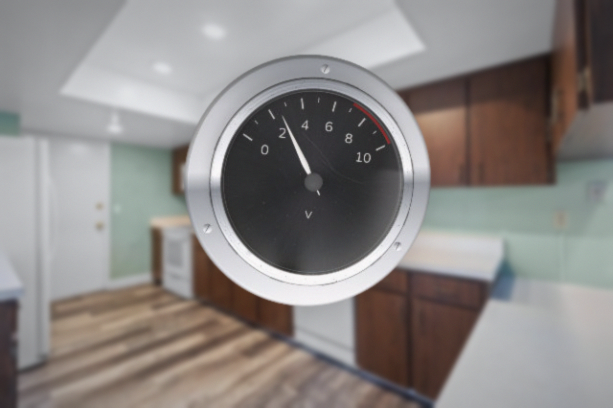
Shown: 2.5 V
